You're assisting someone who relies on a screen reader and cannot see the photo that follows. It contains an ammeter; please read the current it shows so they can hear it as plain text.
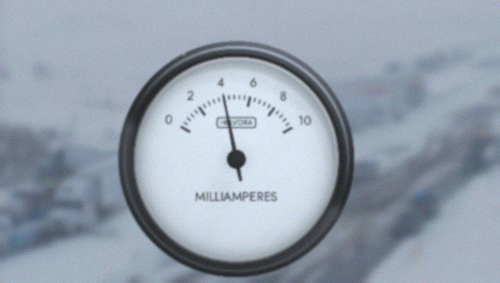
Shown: 4 mA
